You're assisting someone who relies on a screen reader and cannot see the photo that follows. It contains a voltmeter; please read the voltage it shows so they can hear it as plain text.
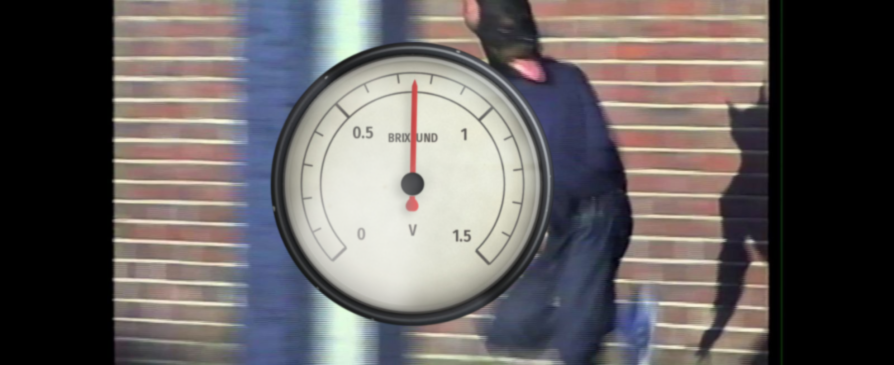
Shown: 0.75 V
